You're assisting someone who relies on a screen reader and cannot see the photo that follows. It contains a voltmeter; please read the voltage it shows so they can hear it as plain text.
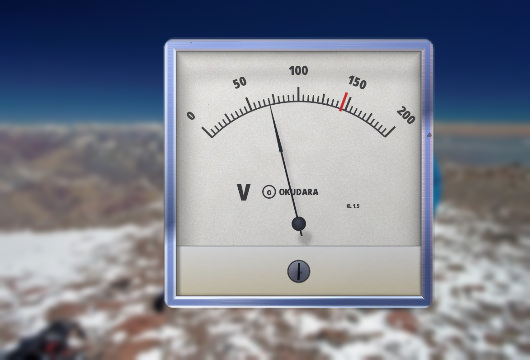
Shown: 70 V
